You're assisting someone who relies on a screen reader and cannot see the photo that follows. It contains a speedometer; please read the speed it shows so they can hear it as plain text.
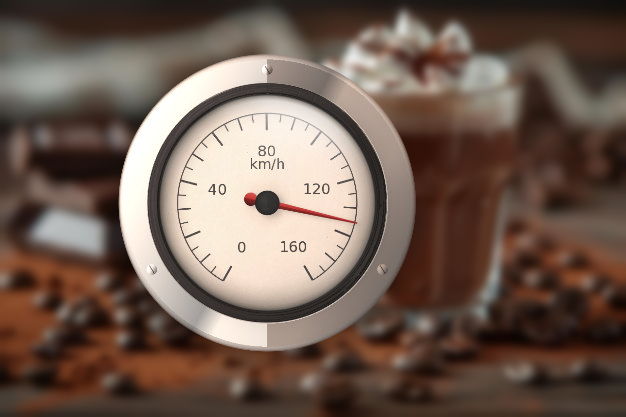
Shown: 135 km/h
